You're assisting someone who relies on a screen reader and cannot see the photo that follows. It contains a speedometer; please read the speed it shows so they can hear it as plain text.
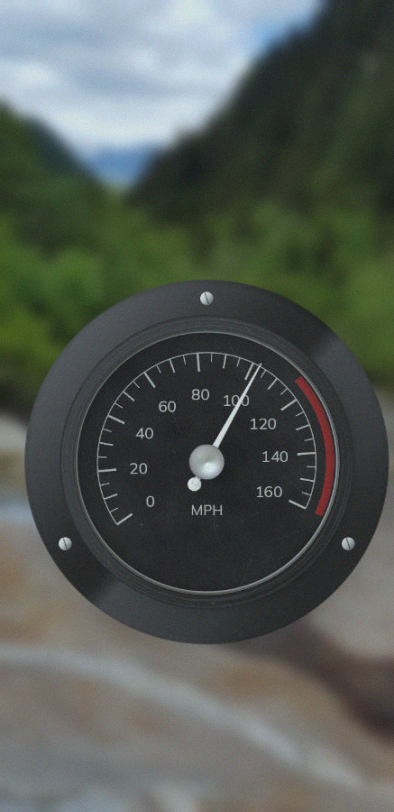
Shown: 102.5 mph
